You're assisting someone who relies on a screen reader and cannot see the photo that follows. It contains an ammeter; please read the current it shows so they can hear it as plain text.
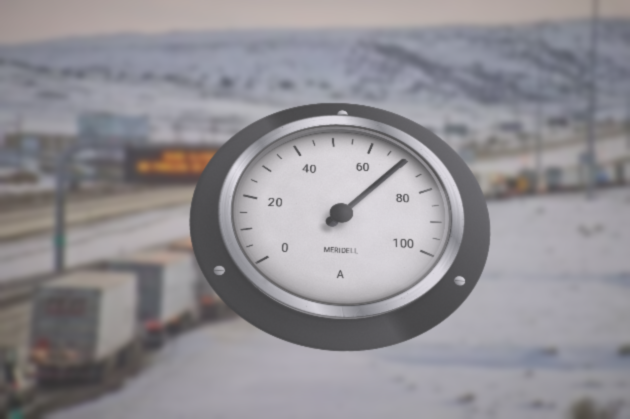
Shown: 70 A
